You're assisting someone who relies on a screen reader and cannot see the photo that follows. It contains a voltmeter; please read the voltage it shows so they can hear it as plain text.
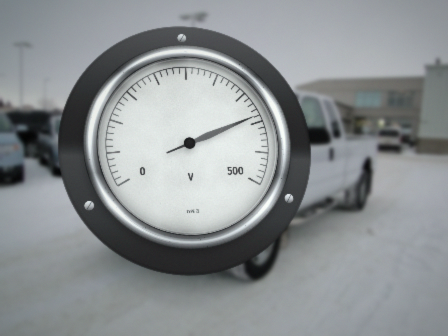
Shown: 390 V
